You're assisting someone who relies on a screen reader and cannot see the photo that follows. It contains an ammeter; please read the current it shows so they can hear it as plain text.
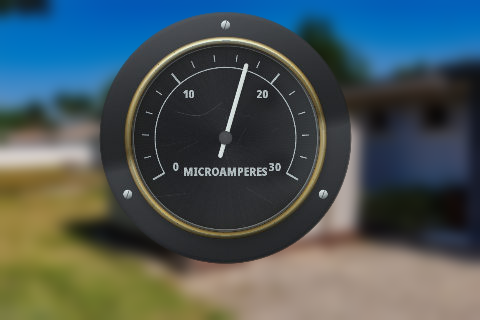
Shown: 17 µA
